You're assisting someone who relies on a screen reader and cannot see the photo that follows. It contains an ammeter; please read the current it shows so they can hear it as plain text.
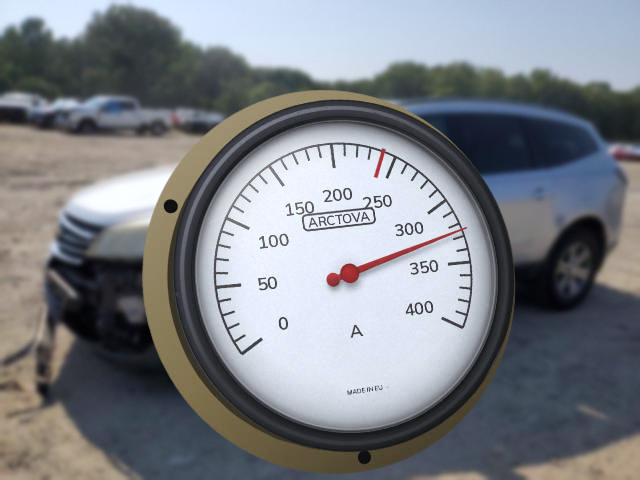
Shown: 325 A
